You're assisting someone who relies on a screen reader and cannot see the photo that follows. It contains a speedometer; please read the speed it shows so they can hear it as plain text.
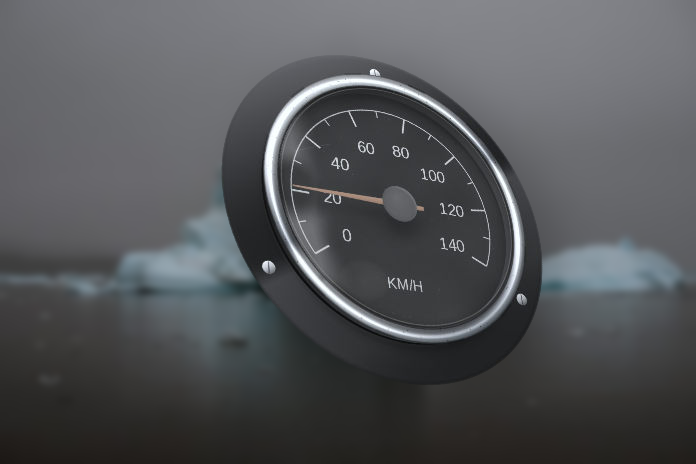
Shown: 20 km/h
